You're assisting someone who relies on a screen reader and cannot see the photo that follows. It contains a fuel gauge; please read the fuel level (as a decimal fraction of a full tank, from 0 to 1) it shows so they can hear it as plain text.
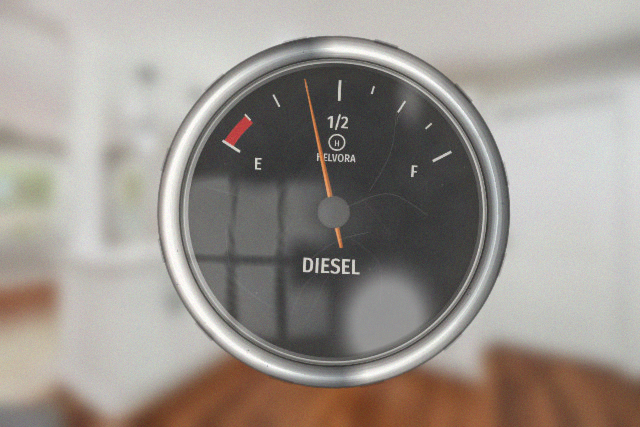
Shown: 0.375
